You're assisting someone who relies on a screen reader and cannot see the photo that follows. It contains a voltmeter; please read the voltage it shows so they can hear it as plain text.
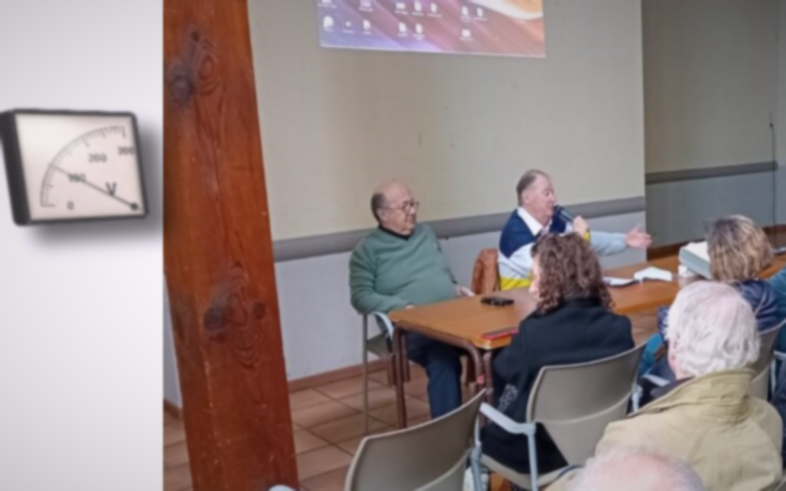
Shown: 100 V
